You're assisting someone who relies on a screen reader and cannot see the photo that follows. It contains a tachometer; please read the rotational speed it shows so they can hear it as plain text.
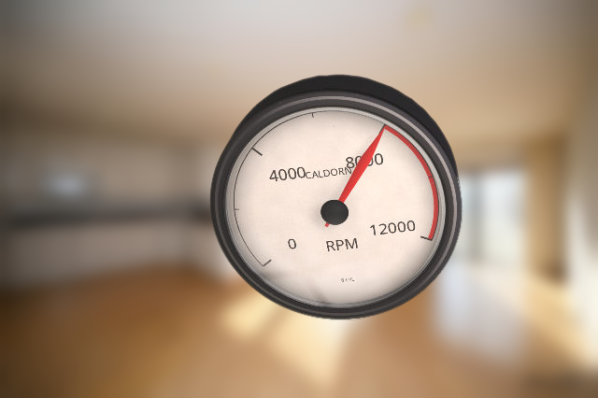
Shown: 8000 rpm
